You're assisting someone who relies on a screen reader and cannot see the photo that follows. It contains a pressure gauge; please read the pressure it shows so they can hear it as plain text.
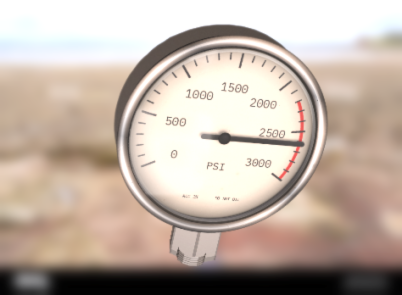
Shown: 2600 psi
